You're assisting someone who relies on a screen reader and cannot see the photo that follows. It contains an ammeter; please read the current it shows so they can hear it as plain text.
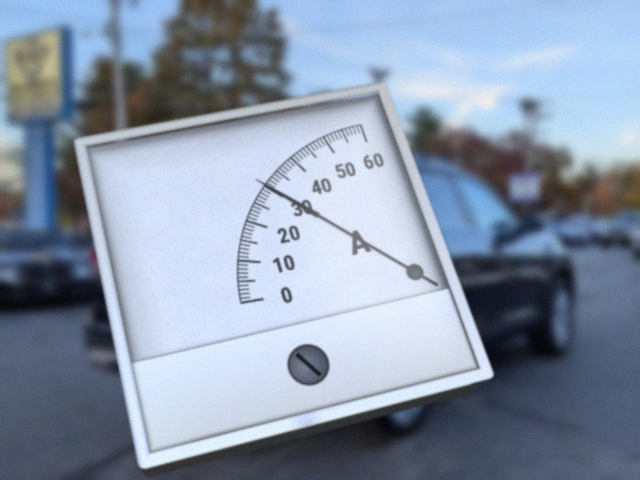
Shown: 30 A
